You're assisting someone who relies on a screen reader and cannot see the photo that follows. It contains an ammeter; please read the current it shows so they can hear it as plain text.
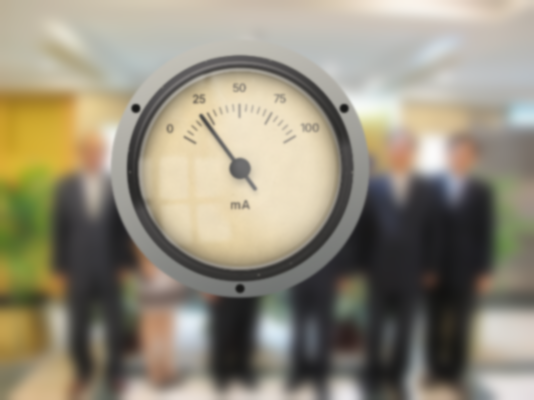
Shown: 20 mA
